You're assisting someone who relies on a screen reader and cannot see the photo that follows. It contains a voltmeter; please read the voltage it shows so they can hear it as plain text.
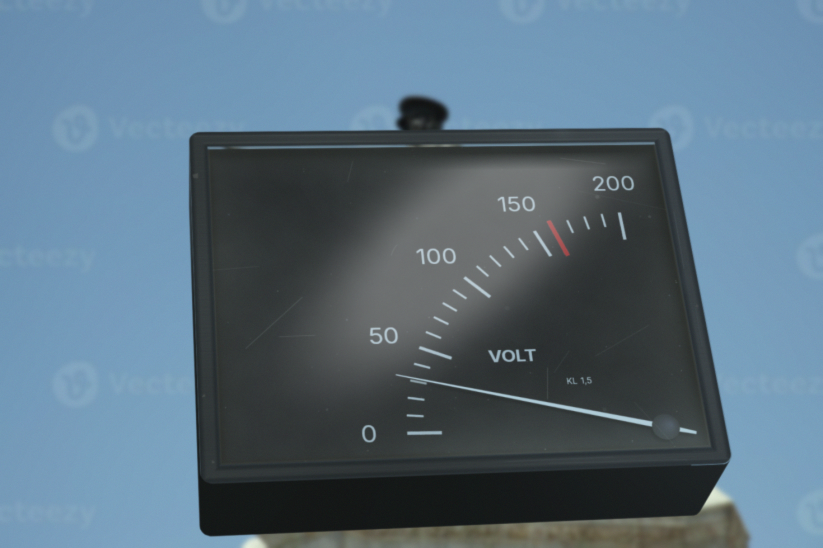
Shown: 30 V
